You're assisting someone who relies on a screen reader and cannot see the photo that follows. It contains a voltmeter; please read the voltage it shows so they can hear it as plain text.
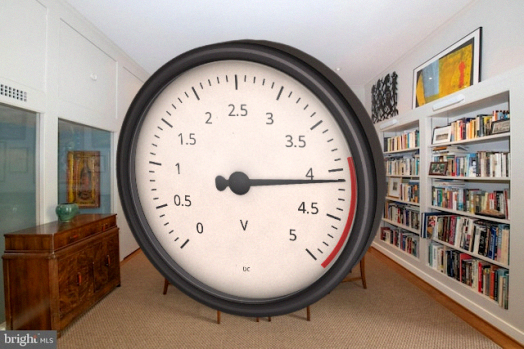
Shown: 4.1 V
